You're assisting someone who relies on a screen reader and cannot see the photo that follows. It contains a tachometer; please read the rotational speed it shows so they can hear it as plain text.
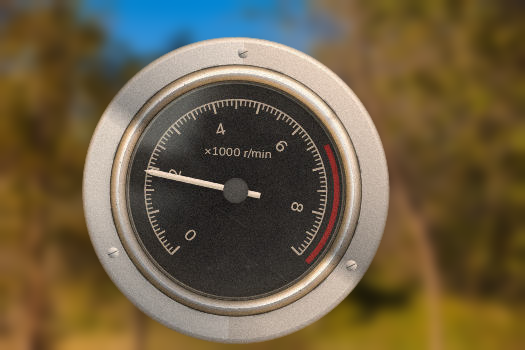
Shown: 1900 rpm
